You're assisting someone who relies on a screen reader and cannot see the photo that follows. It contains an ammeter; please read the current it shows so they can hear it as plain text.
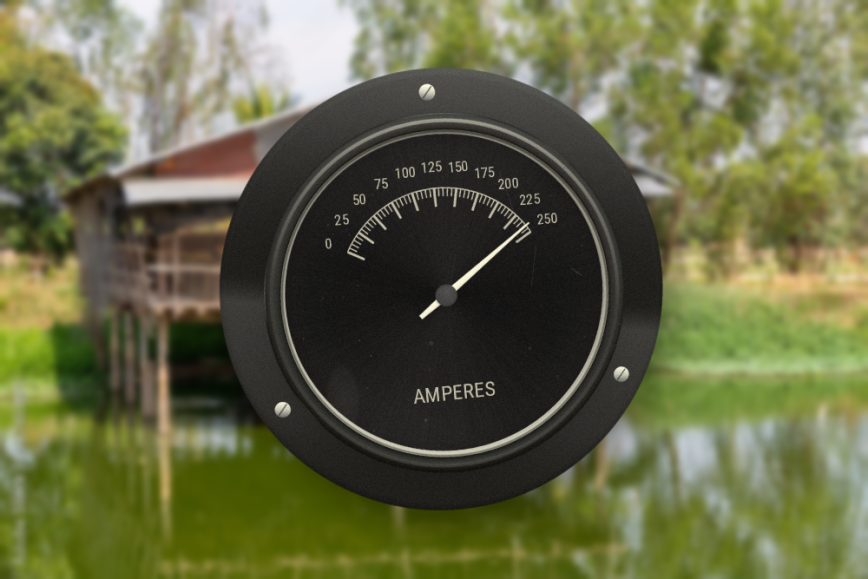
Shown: 240 A
